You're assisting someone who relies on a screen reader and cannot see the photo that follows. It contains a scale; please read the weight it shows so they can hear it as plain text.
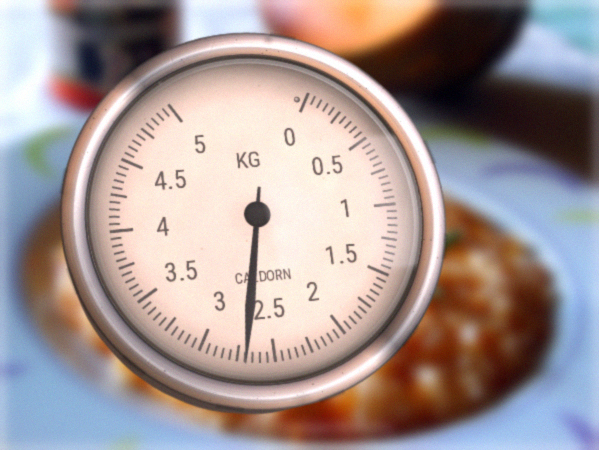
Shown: 2.7 kg
